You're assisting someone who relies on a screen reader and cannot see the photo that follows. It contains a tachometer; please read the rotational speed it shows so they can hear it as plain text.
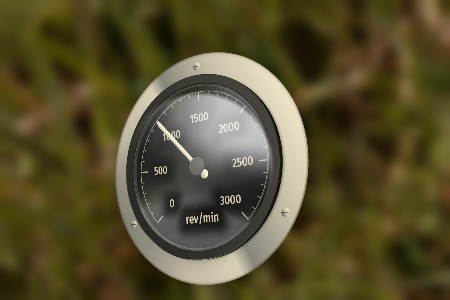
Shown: 1000 rpm
